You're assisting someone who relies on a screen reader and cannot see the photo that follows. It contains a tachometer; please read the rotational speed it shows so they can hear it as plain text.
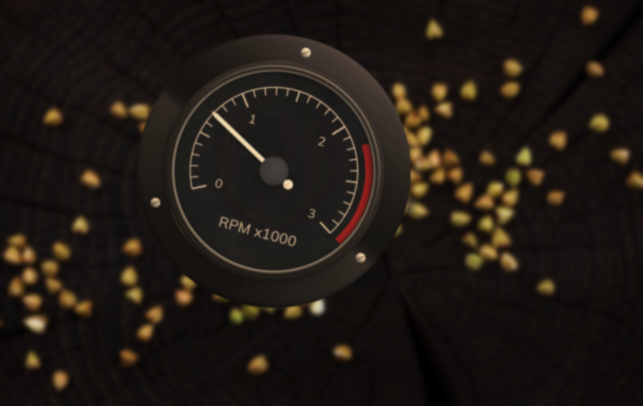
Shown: 700 rpm
